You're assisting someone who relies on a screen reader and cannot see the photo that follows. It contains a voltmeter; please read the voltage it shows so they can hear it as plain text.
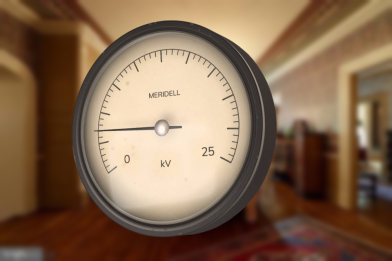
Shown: 3.5 kV
